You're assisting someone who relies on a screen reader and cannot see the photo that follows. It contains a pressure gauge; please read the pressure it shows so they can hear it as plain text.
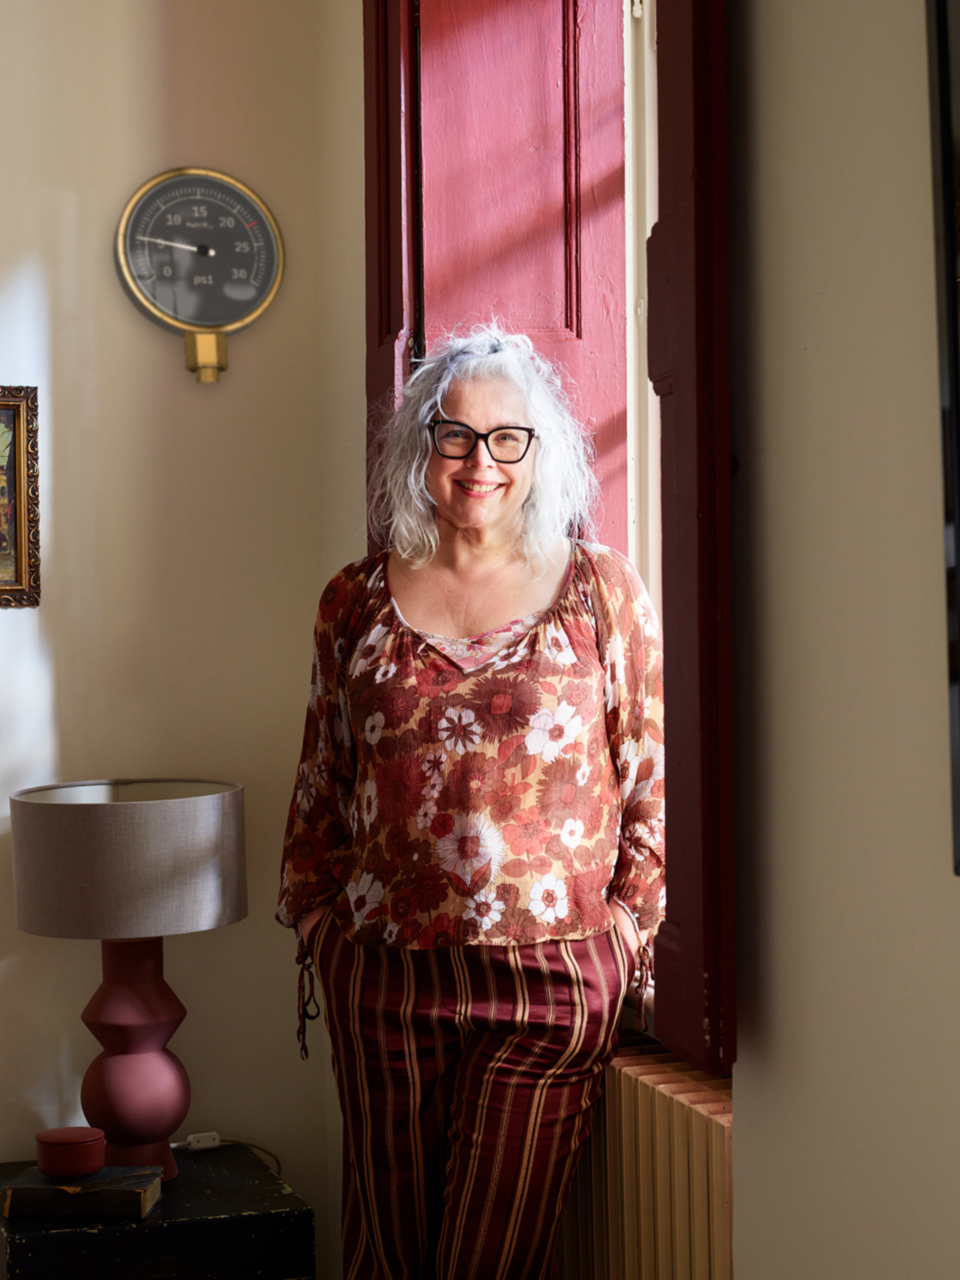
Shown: 5 psi
